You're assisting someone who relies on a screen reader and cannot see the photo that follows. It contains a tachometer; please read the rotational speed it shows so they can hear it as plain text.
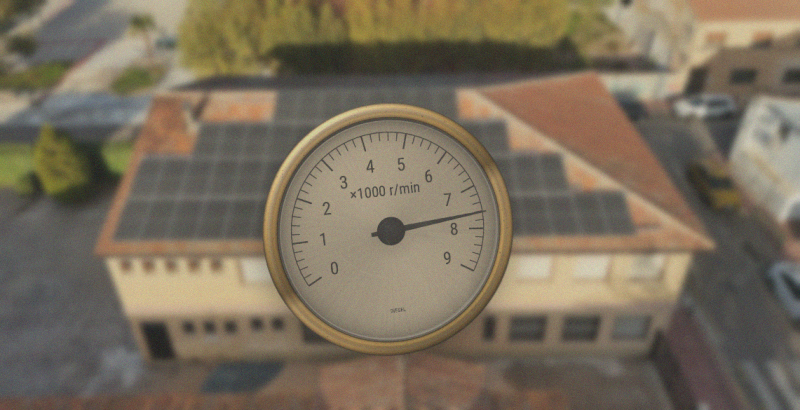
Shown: 7600 rpm
